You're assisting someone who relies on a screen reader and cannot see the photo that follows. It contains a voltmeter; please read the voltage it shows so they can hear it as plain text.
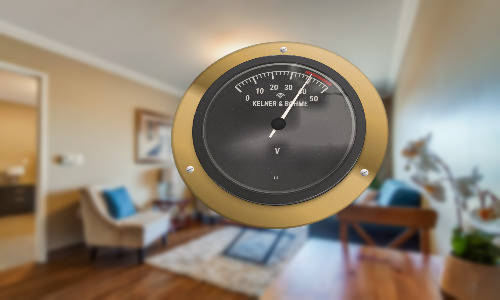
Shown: 40 V
